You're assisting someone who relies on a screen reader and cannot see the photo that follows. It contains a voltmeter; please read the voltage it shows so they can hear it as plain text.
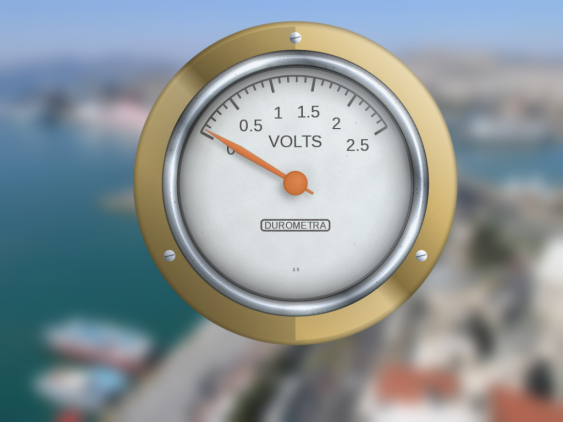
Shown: 0.05 V
